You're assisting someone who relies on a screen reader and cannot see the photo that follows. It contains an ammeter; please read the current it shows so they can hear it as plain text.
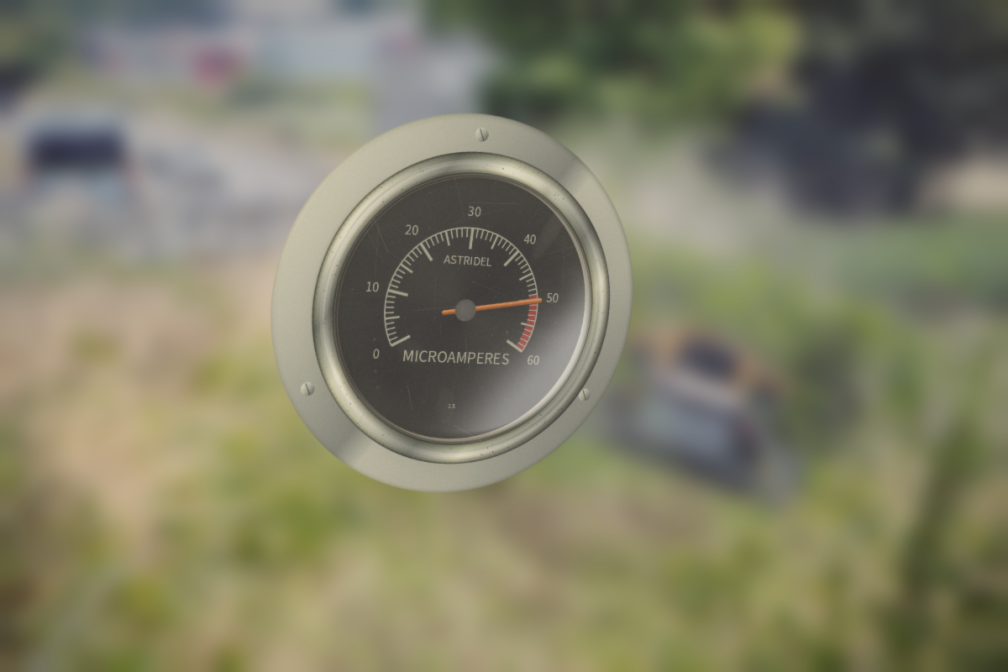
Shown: 50 µA
